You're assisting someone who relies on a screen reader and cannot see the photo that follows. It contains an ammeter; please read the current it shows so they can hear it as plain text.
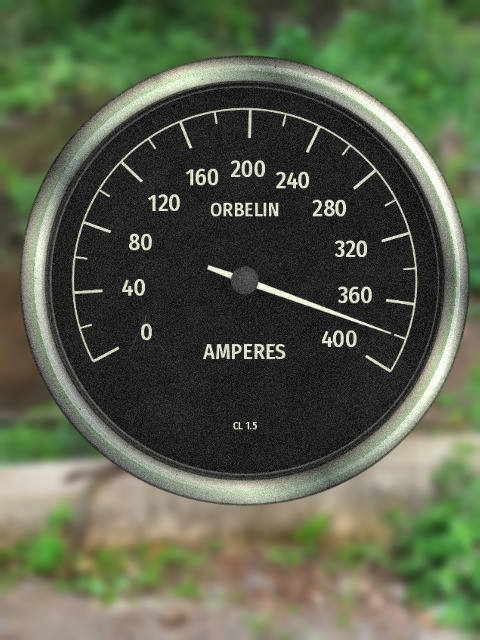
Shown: 380 A
